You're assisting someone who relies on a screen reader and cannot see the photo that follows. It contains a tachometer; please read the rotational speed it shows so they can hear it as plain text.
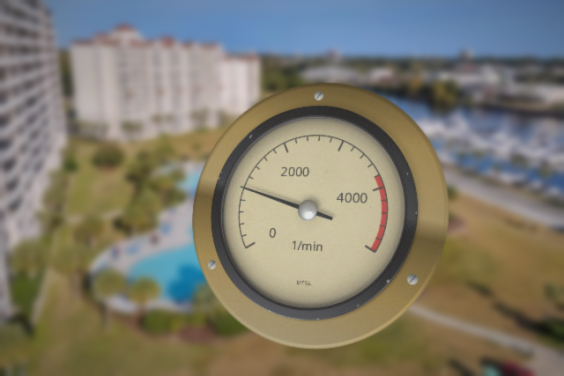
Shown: 1000 rpm
